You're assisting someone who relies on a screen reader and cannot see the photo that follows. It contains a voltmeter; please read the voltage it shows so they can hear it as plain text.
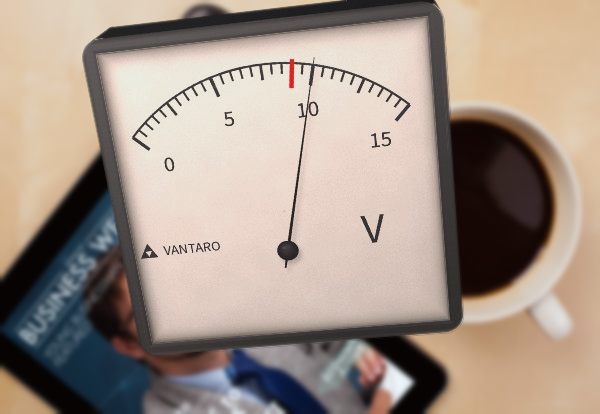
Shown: 10 V
